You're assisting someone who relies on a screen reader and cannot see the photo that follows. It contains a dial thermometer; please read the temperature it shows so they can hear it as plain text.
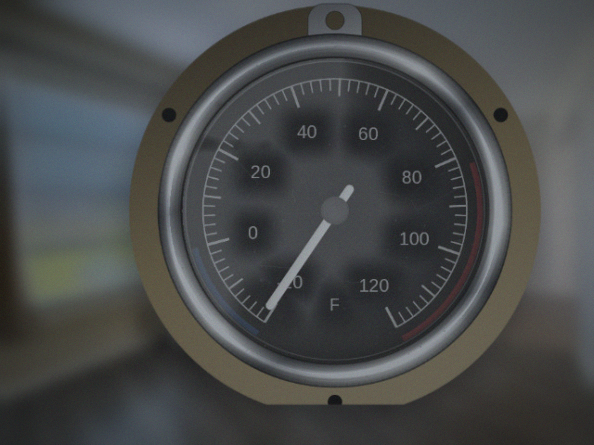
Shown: -19 °F
